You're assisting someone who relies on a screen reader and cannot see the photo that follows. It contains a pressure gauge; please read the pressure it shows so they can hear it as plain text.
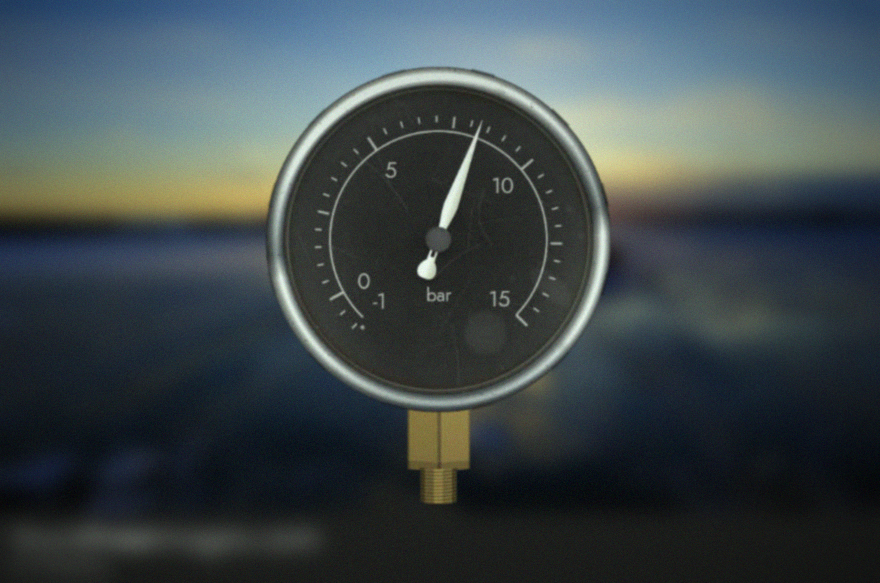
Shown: 8.25 bar
